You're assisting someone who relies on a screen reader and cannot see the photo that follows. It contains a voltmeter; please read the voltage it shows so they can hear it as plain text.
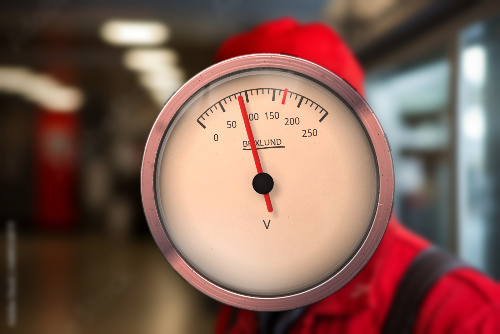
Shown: 90 V
